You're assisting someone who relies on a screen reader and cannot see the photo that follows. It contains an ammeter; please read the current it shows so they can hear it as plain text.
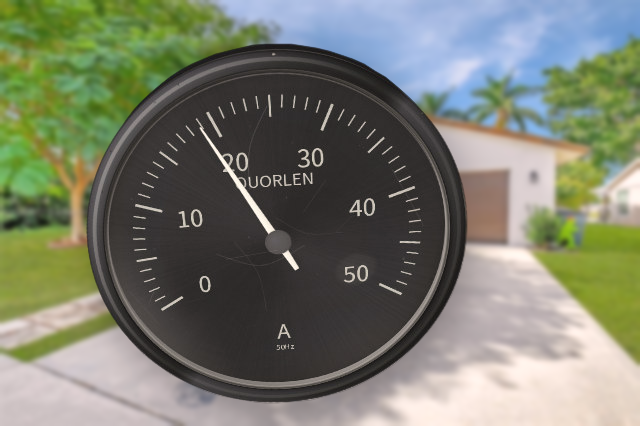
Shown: 19 A
